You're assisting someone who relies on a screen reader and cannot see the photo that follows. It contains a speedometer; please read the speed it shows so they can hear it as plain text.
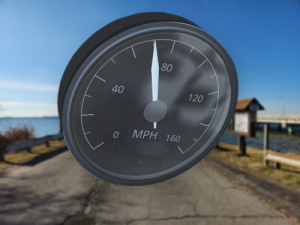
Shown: 70 mph
